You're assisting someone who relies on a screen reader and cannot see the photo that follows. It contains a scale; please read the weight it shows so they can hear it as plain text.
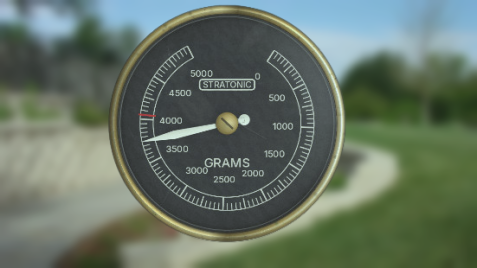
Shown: 3750 g
